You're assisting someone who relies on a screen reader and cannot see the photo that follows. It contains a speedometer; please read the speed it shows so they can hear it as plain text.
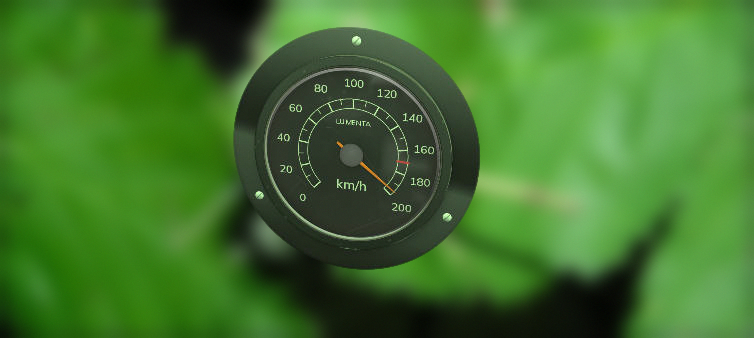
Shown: 195 km/h
